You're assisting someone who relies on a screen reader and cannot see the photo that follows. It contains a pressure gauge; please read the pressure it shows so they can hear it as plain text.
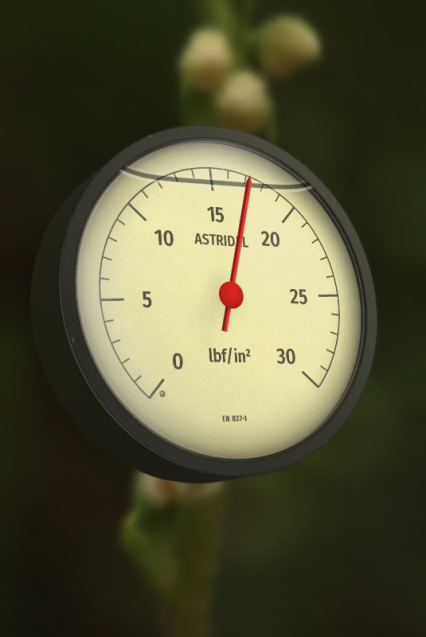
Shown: 17 psi
